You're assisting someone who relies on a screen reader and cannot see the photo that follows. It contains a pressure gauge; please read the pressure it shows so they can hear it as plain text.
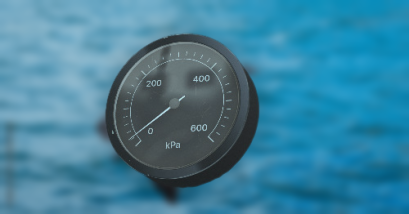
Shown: 20 kPa
